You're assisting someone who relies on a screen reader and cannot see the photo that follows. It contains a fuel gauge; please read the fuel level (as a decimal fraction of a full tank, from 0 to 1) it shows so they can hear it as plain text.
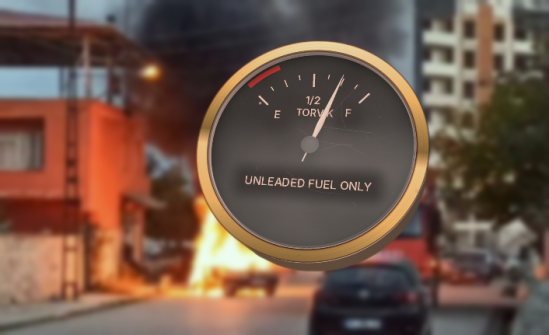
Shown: 0.75
